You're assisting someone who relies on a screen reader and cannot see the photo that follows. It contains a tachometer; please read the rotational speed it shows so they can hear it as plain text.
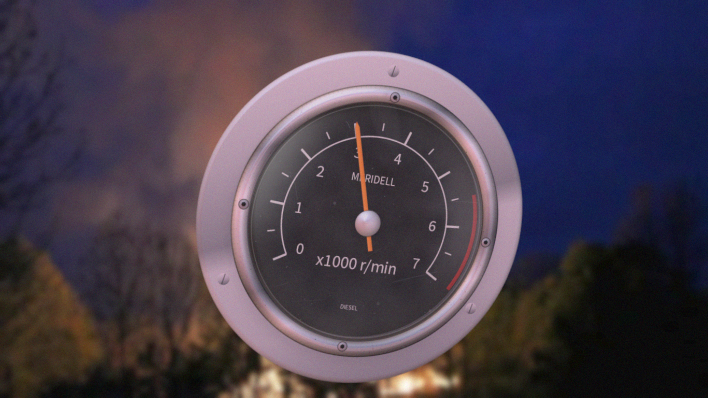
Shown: 3000 rpm
